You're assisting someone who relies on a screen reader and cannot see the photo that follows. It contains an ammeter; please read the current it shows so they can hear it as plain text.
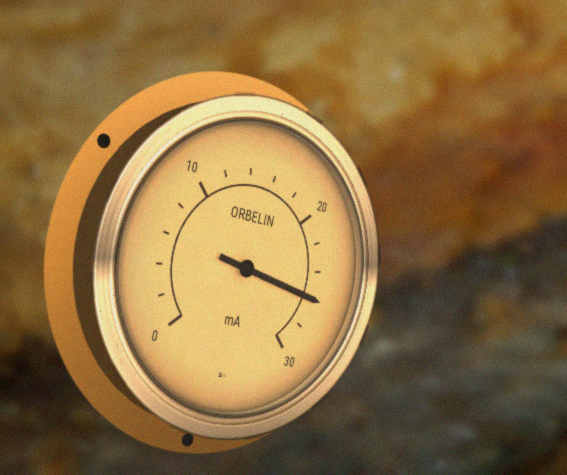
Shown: 26 mA
